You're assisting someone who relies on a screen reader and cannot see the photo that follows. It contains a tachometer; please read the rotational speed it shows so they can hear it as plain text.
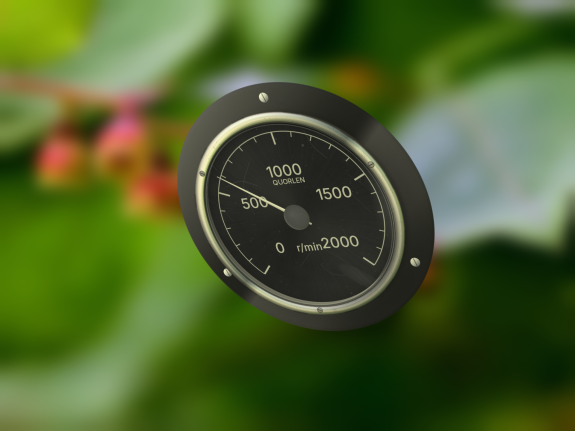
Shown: 600 rpm
